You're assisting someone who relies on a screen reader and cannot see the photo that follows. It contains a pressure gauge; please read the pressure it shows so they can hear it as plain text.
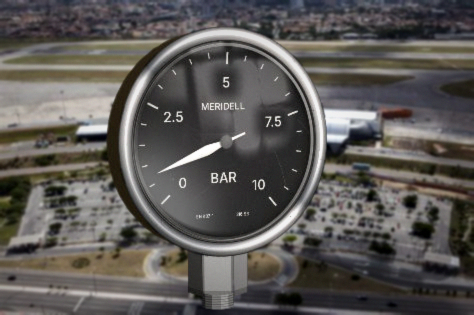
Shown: 0.75 bar
